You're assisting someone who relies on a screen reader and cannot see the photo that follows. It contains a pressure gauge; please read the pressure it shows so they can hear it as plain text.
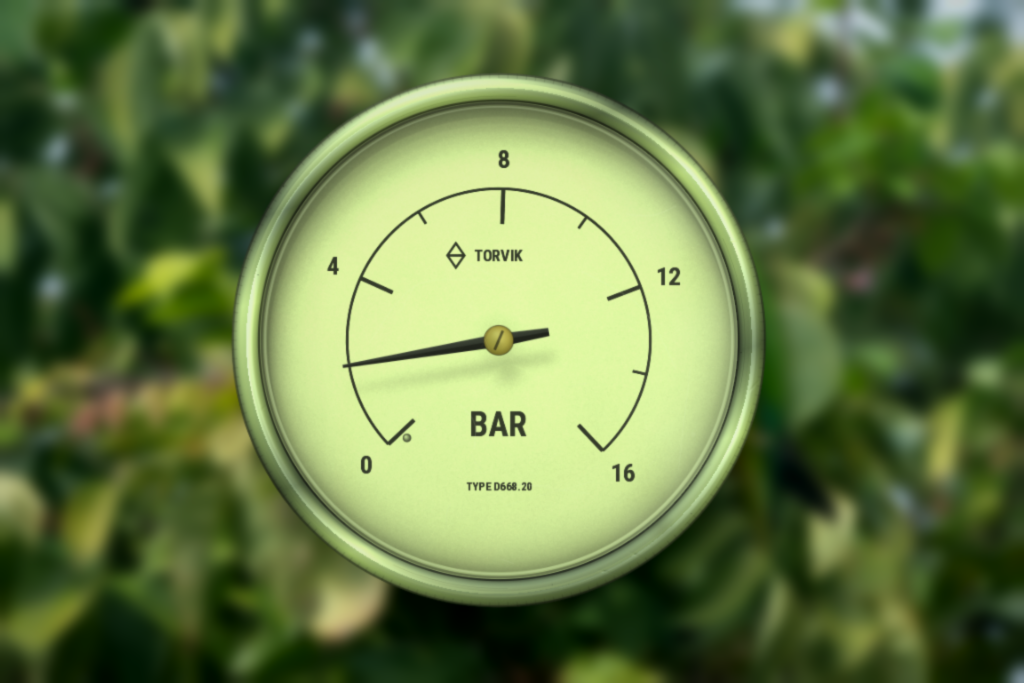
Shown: 2 bar
